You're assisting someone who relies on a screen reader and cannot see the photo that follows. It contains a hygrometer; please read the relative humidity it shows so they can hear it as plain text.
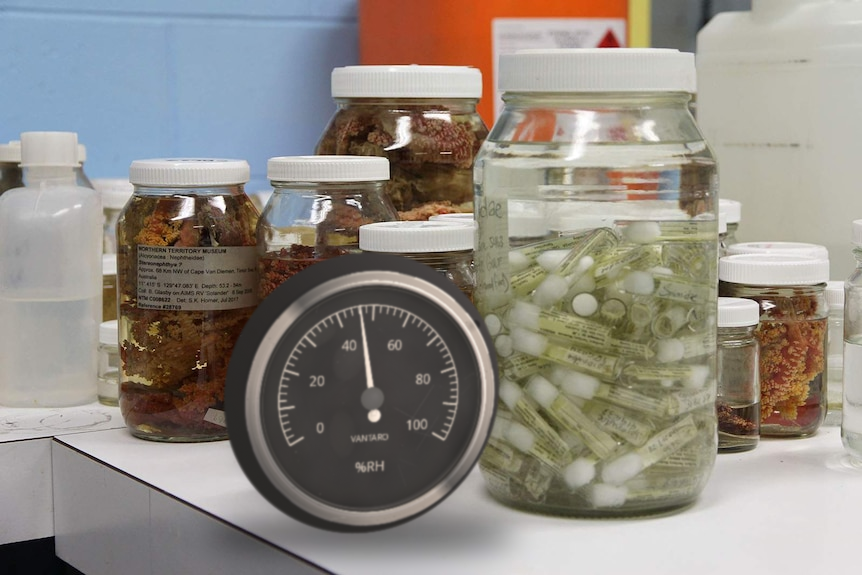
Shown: 46 %
